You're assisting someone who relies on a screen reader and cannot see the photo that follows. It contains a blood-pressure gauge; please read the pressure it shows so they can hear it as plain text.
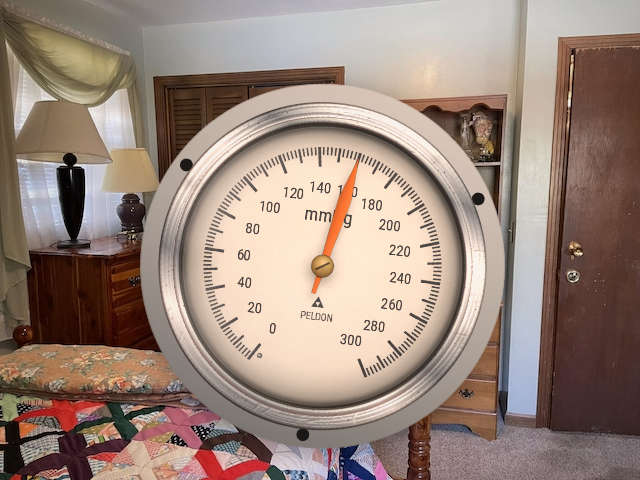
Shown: 160 mmHg
